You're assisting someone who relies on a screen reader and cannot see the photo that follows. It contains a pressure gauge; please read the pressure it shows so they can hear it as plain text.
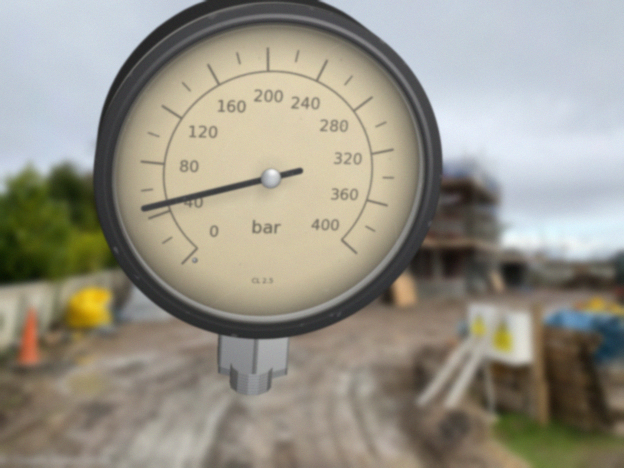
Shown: 50 bar
